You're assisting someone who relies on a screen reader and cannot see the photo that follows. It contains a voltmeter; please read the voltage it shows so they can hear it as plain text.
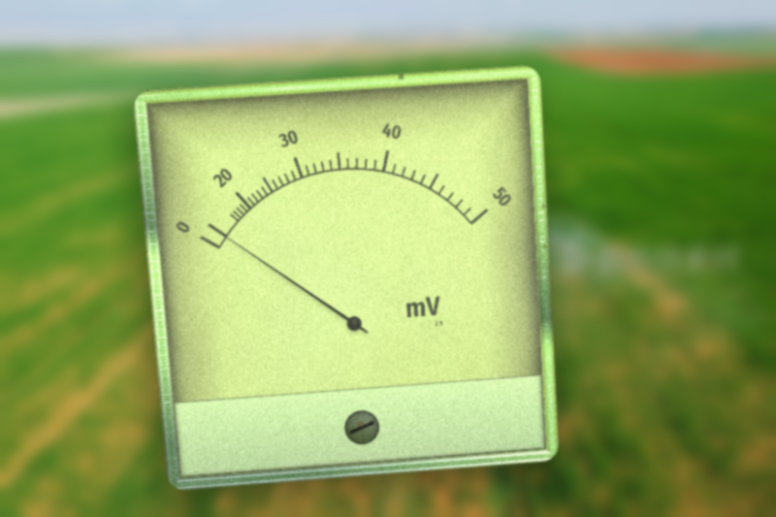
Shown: 10 mV
